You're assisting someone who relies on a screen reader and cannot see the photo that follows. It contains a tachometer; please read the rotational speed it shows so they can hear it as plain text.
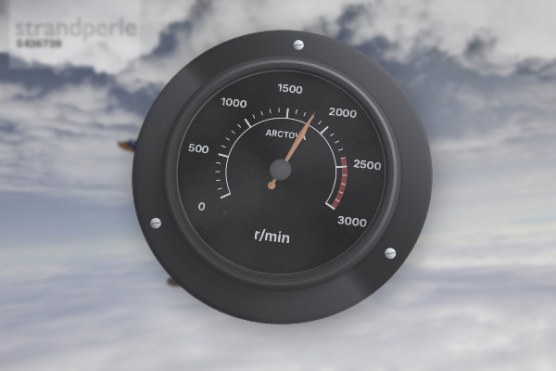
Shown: 1800 rpm
